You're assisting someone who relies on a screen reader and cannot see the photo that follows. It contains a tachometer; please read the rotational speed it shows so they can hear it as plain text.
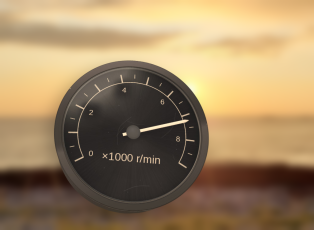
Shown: 7250 rpm
